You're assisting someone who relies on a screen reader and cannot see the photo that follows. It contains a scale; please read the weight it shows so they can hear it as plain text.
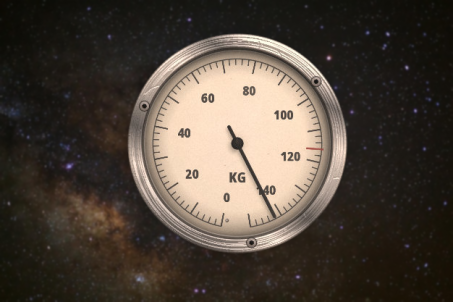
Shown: 142 kg
